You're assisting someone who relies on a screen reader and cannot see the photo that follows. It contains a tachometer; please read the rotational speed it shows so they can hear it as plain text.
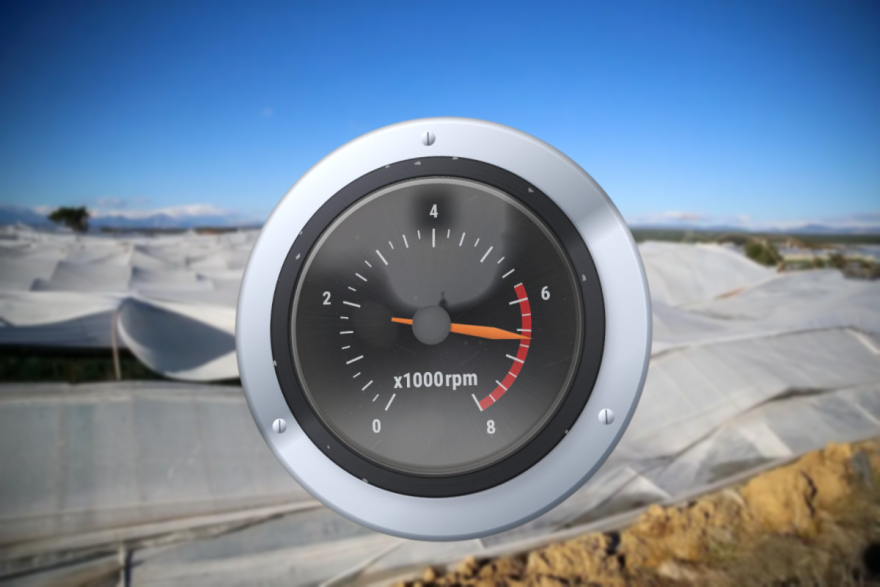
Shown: 6625 rpm
